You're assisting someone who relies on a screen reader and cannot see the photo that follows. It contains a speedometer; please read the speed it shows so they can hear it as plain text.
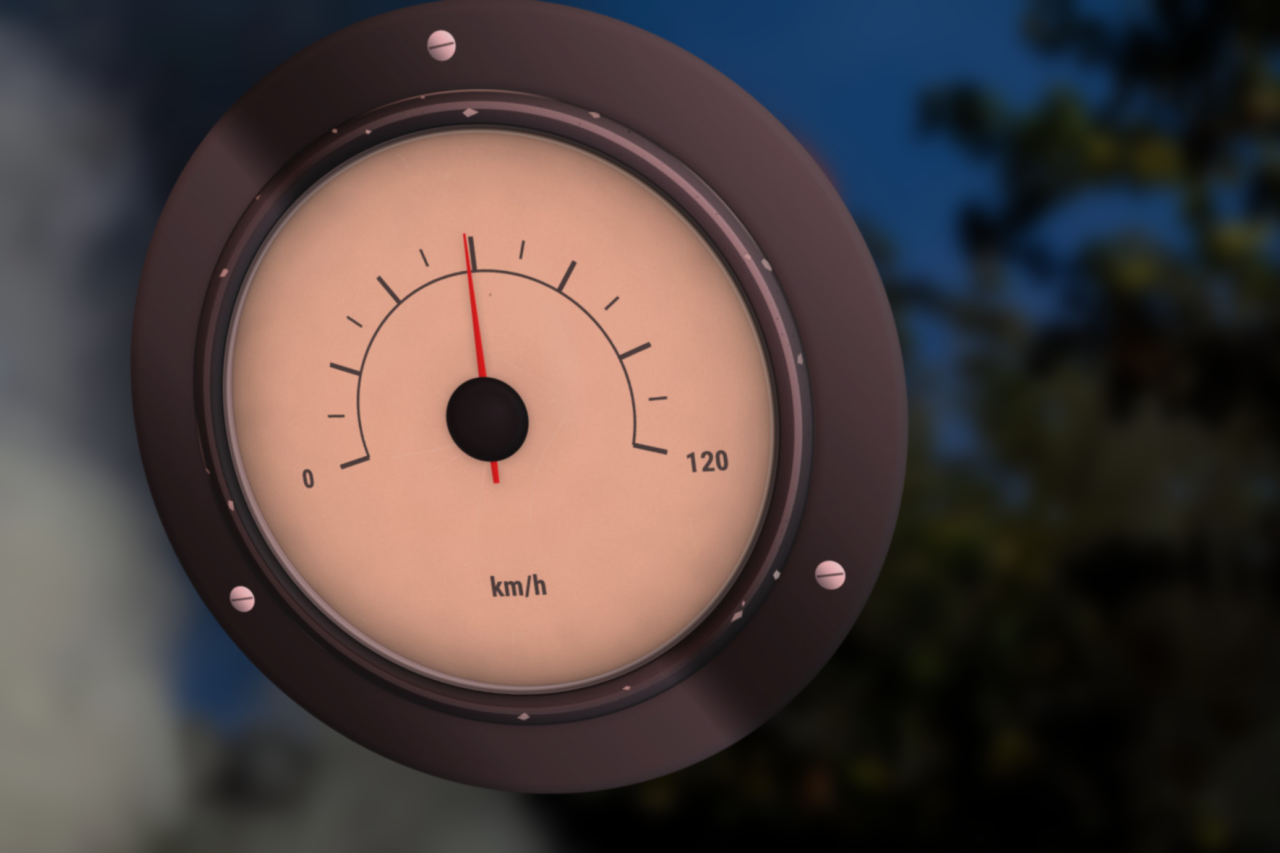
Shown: 60 km/h
